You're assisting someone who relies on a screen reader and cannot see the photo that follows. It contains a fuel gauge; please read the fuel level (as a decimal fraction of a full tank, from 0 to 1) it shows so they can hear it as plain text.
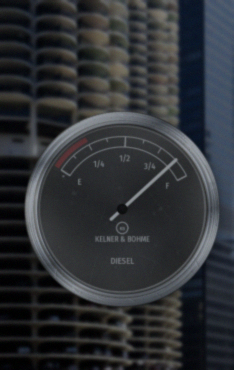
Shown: 0.875
